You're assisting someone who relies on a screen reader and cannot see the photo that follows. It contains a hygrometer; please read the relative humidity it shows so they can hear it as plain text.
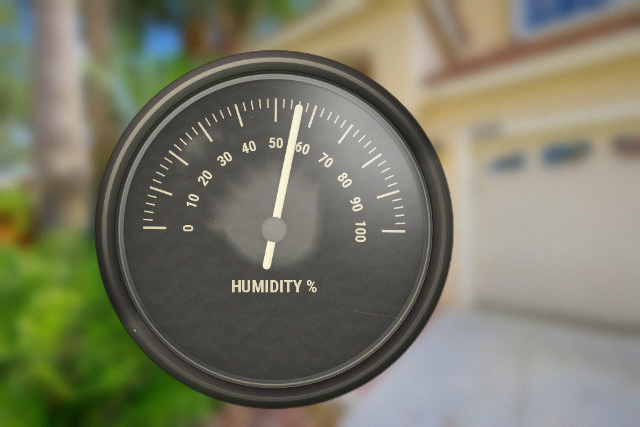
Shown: 56 %
